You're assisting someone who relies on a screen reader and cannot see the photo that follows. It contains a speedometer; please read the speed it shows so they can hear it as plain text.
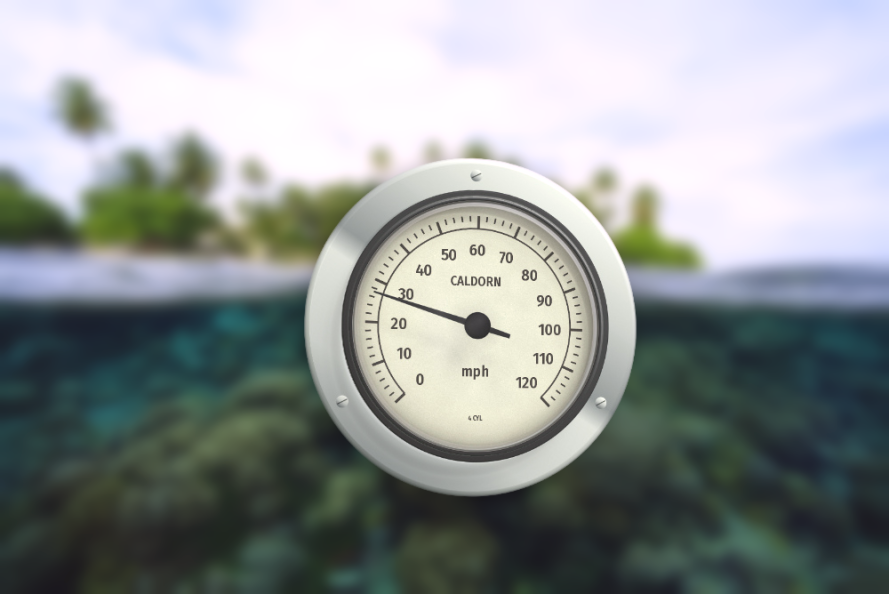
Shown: 27 mph
